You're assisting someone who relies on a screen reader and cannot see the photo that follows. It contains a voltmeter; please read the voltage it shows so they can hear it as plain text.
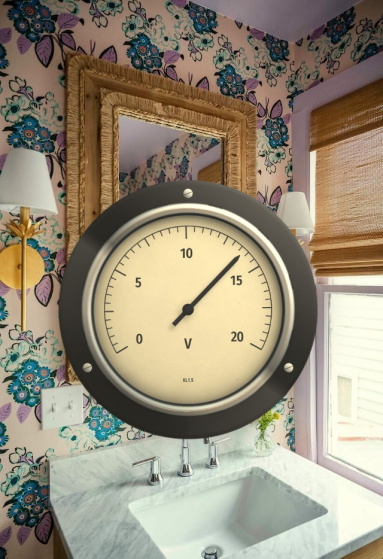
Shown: 13.75 V
